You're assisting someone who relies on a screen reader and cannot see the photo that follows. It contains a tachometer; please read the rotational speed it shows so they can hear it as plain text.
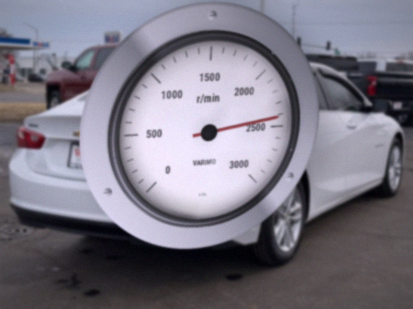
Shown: 2400 rpm
